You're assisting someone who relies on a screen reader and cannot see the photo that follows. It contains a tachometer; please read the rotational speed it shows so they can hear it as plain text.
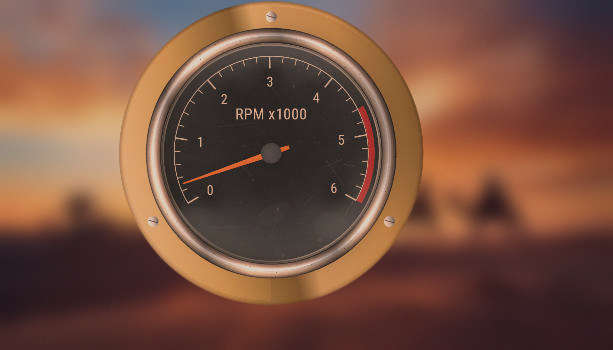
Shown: 300 rpm
